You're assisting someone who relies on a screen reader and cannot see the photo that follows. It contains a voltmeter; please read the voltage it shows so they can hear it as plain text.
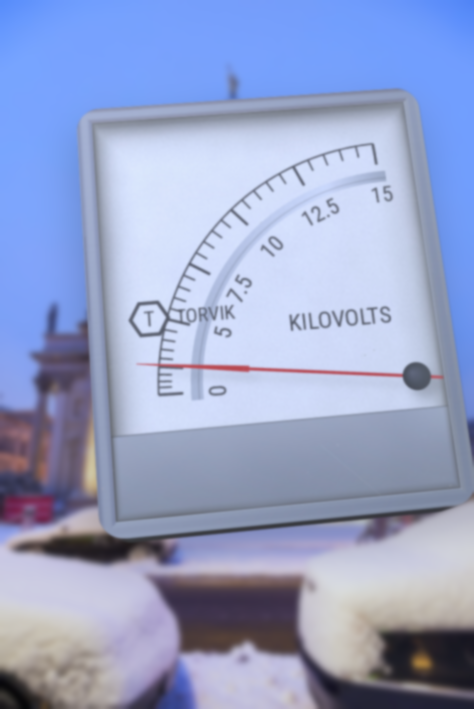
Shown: 2.5 kV
